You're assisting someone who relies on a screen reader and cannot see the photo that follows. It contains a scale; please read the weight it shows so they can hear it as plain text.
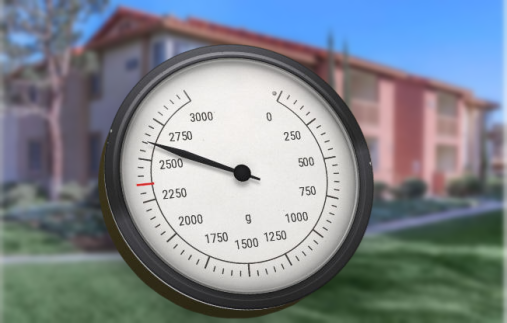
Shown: 2600 g
